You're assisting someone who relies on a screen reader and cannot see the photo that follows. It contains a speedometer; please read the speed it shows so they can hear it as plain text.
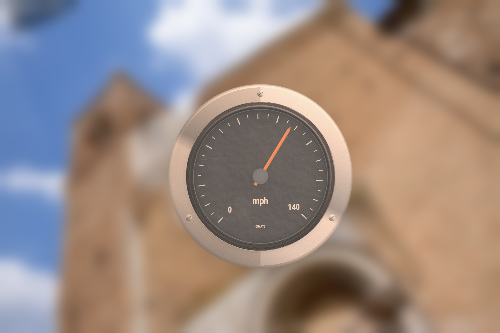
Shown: 87.5 mph
